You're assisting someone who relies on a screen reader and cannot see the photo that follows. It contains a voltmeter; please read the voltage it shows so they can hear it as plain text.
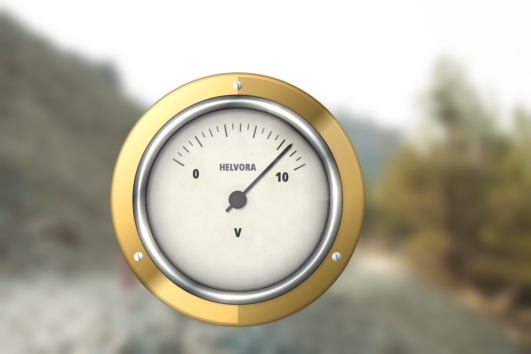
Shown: 8.5 V
